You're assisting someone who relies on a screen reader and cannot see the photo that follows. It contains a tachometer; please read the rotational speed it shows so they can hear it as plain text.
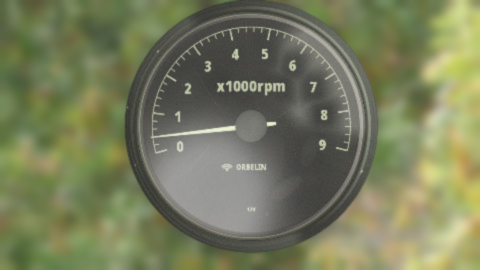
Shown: 400 rpm
